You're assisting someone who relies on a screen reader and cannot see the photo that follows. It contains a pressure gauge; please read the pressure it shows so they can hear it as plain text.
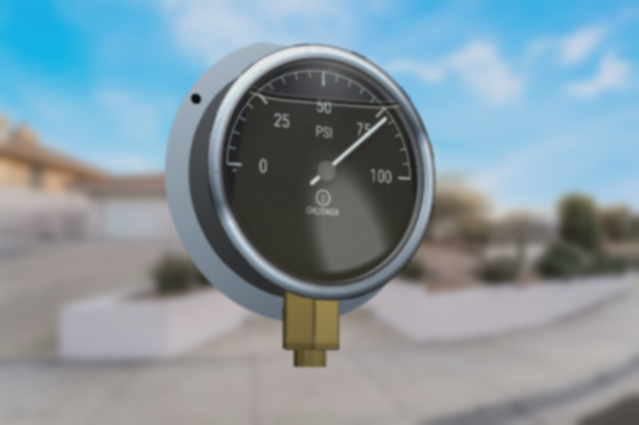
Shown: 77.5 psi
